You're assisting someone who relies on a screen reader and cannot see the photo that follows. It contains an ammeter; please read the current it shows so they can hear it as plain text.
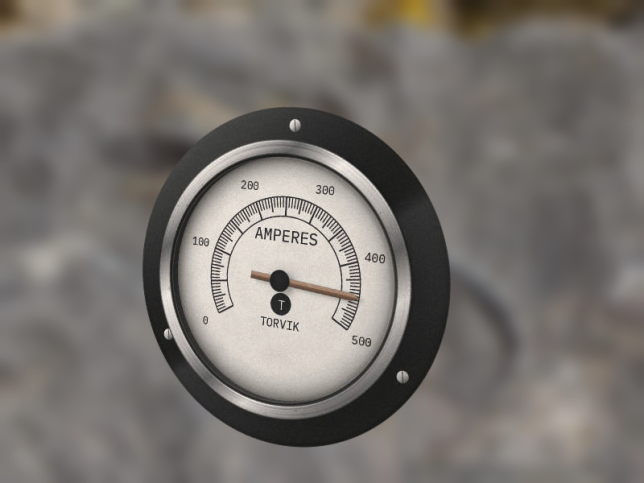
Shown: 450 A
